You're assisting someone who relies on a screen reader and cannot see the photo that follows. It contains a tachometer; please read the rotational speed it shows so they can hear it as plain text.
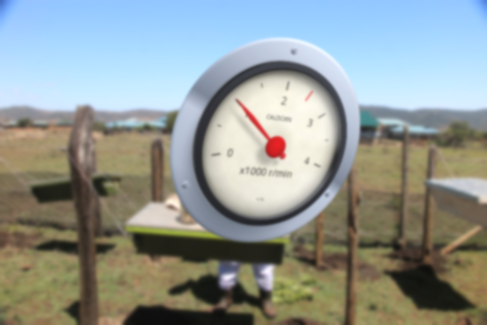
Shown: 1000 rpm
